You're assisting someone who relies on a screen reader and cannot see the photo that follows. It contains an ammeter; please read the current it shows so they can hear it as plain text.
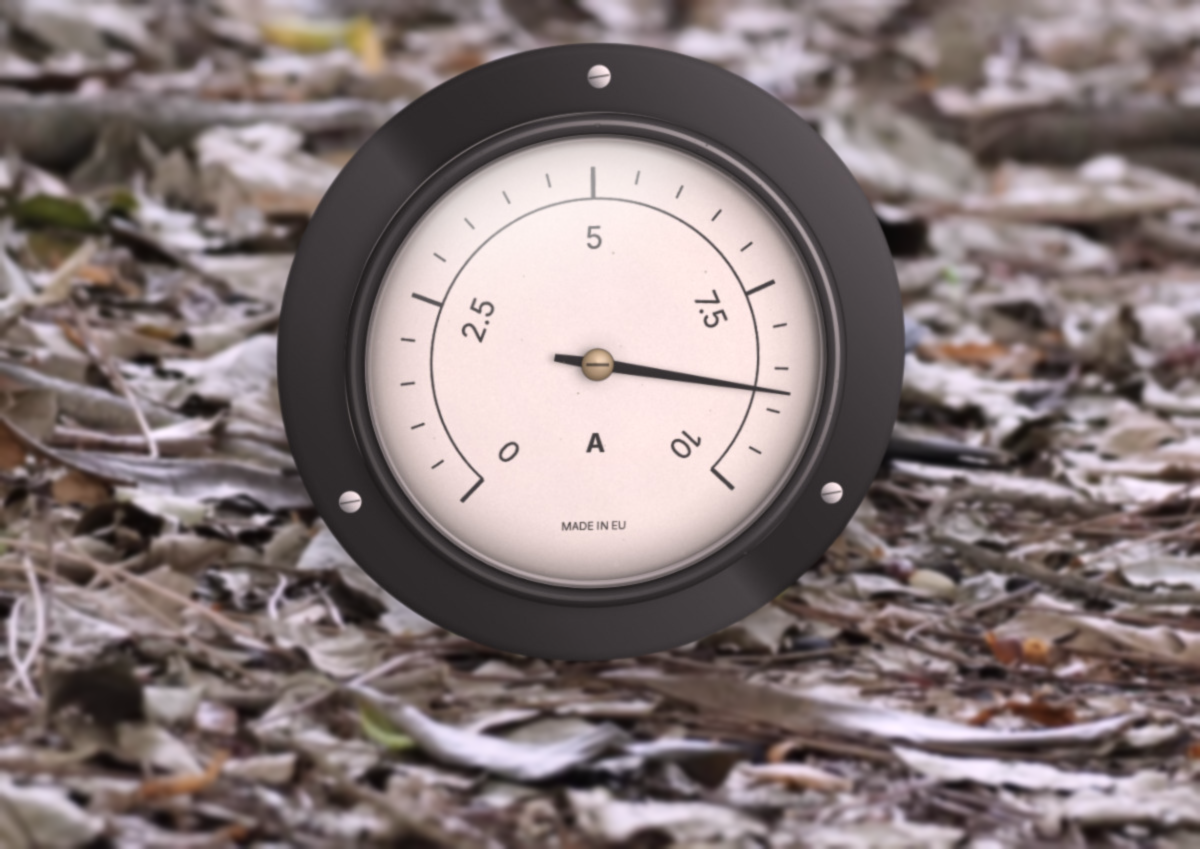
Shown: 8.75 A
